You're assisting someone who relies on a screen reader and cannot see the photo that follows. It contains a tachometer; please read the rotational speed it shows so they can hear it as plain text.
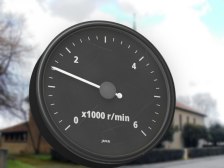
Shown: 1400 rpm
